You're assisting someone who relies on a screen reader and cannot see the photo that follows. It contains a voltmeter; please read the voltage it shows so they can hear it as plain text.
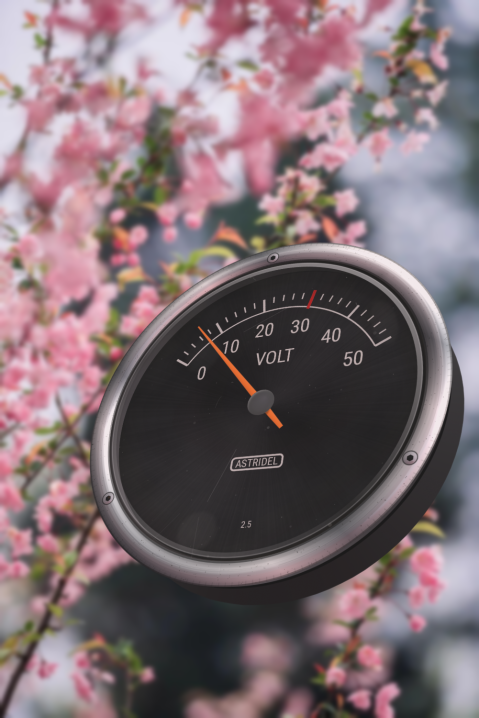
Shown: 7 V
